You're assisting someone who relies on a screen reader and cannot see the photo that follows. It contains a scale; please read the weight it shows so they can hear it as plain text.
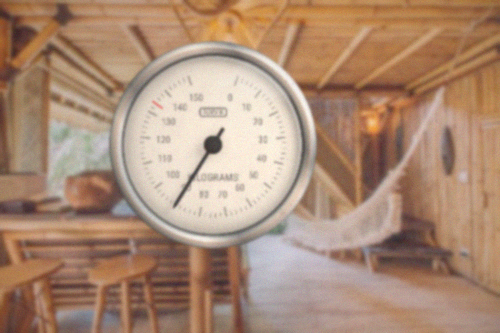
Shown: 90 kg
